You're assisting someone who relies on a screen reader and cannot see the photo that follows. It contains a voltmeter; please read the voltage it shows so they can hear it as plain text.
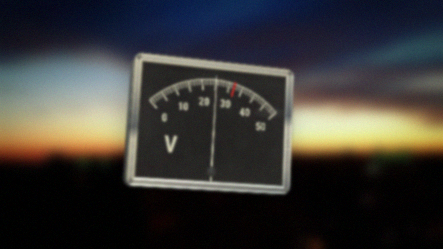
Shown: 25 V
